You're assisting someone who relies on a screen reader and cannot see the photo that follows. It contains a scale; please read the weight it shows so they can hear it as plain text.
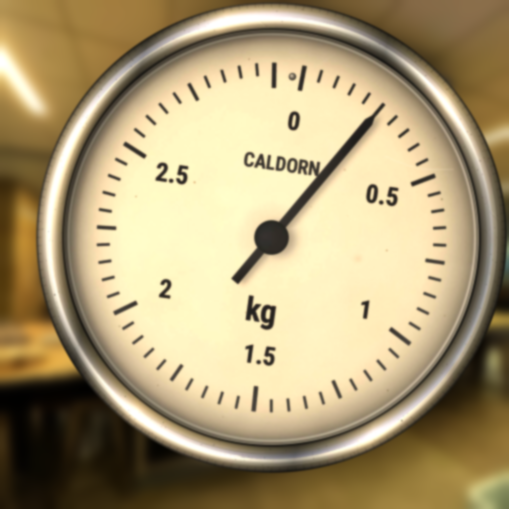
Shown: 0.25 kg
